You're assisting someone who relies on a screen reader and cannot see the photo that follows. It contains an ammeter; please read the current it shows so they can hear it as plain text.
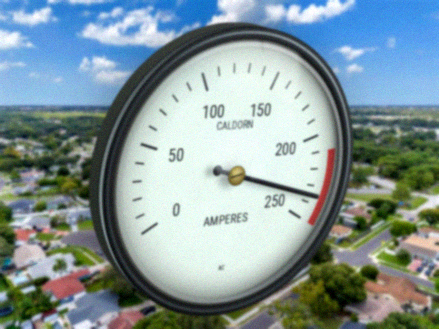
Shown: 235 A
